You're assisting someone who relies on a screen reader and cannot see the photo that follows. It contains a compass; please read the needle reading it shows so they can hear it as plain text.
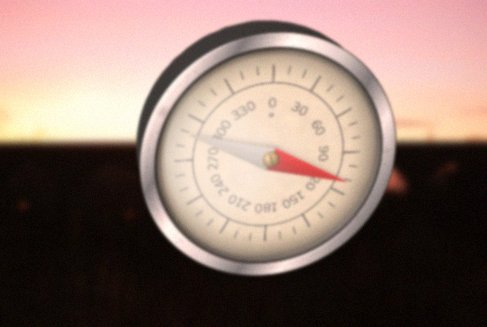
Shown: 110 °
